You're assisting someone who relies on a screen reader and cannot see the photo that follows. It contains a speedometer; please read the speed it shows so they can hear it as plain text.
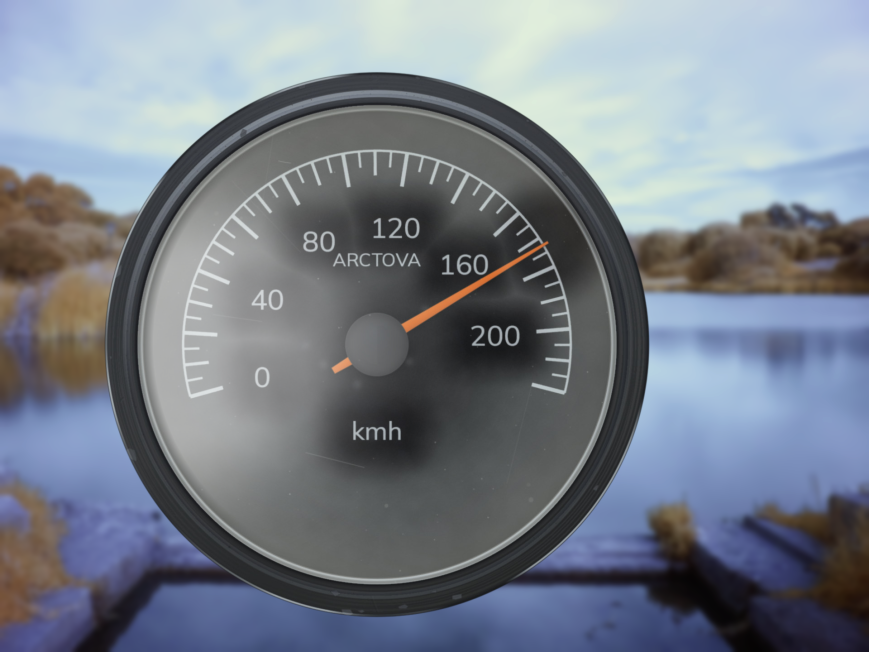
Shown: 172.5 km/h
